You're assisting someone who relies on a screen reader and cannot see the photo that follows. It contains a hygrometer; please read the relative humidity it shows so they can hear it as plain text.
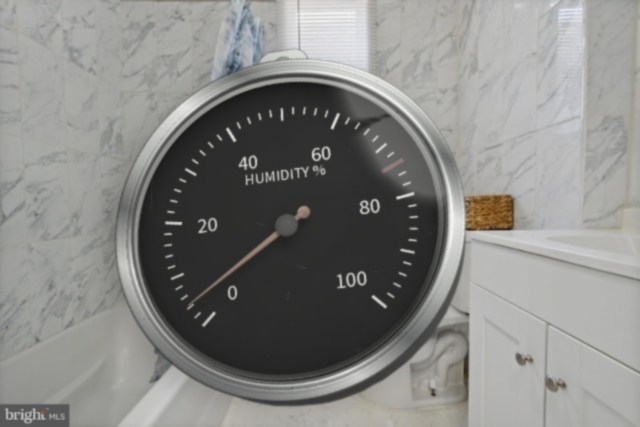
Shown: 4 %
